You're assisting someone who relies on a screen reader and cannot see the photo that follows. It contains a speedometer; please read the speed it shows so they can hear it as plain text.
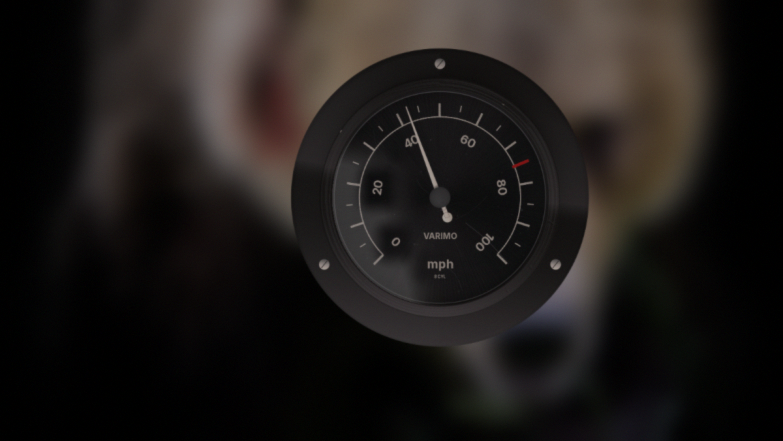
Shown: 42.5 mph
